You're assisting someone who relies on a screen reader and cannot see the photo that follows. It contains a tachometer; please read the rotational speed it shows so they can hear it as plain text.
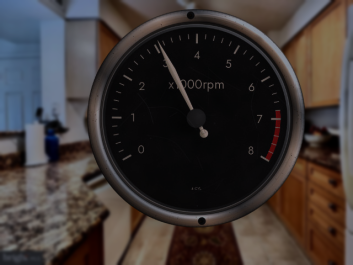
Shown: 3100 rpm
